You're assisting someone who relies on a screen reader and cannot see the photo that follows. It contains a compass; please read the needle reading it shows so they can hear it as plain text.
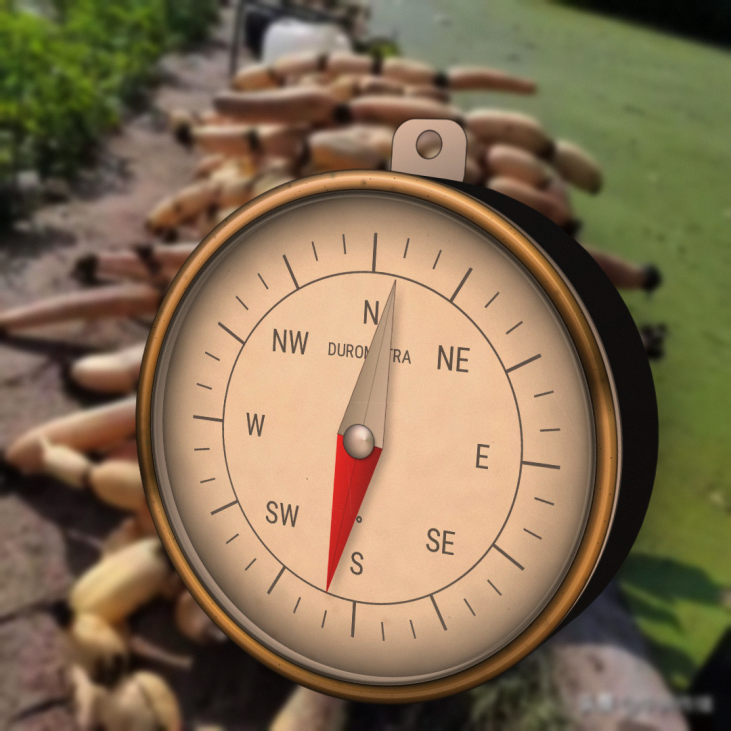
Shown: 190 °
